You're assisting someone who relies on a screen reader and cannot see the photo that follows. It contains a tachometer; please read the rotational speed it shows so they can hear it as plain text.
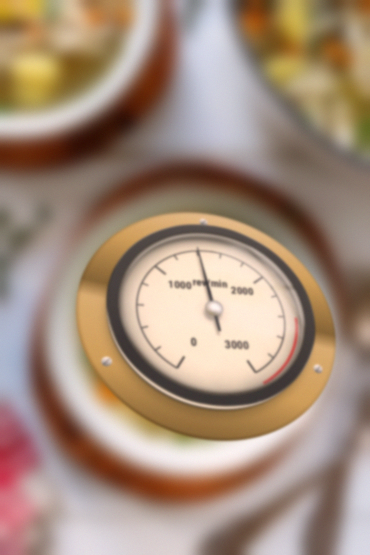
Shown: 1400 rpm
